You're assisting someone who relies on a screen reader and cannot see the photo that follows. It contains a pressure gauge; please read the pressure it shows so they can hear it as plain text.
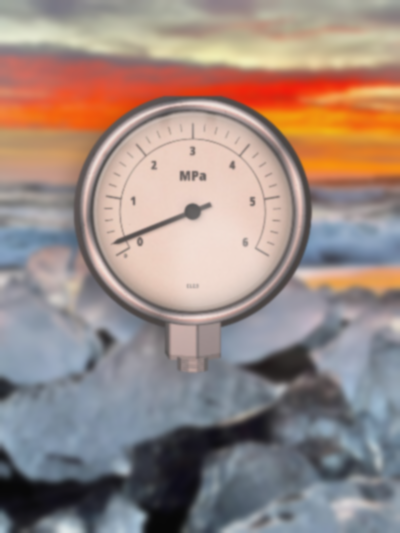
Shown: 0.2 MPa
